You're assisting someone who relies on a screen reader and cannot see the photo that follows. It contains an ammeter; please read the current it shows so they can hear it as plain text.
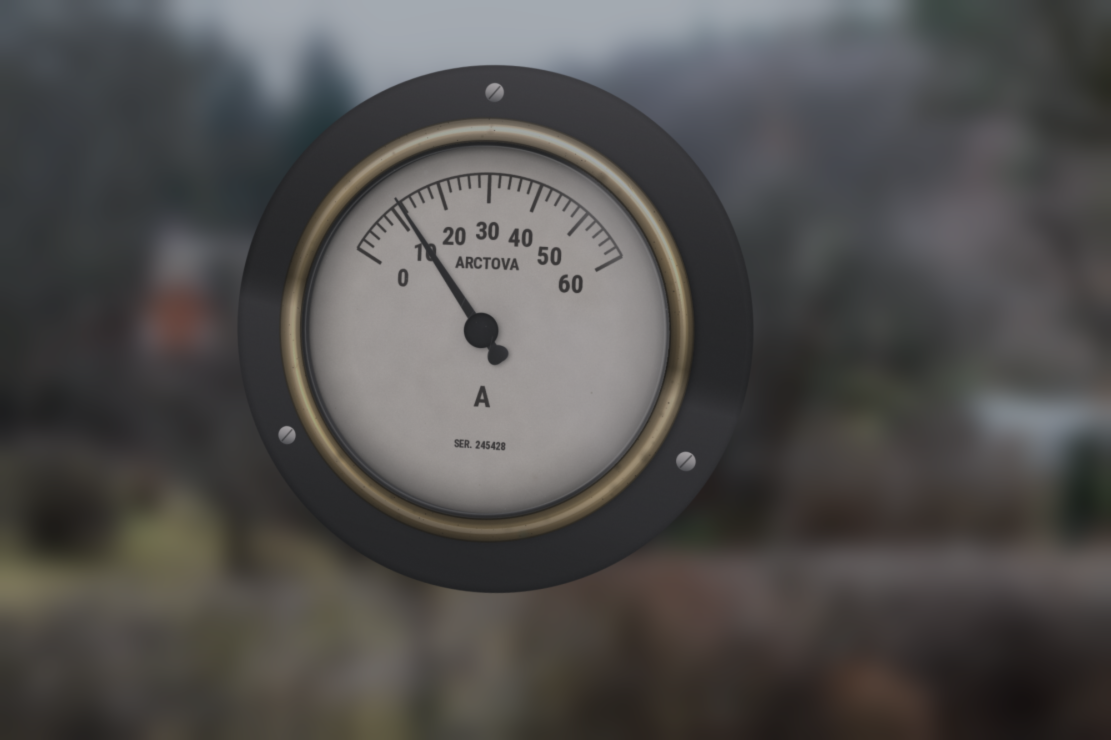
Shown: 12 A
